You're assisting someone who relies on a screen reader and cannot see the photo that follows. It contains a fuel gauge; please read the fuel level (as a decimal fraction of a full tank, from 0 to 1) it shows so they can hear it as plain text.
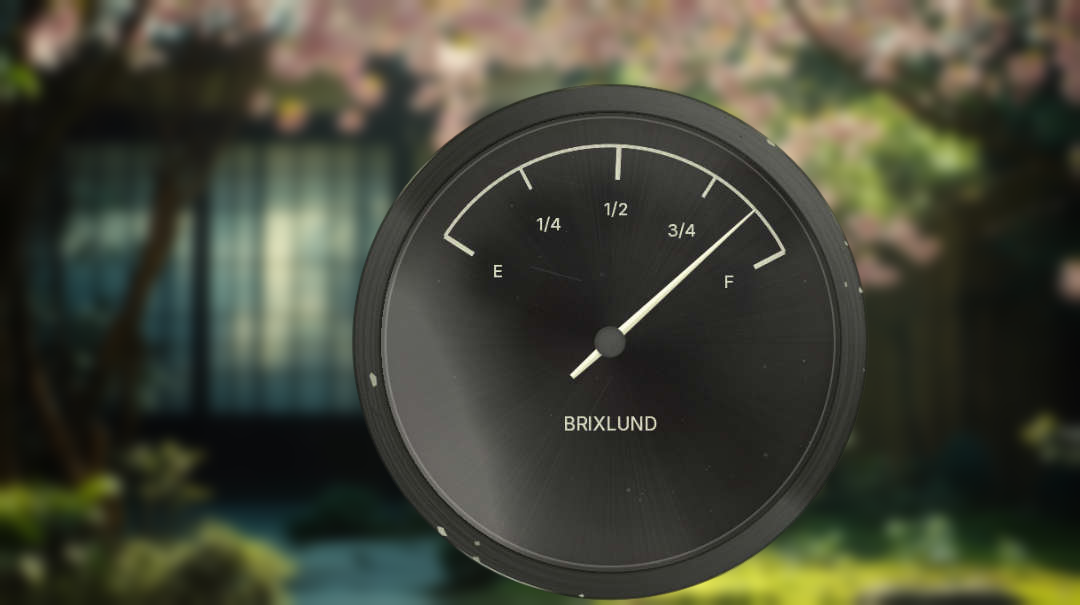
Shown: 0.875
